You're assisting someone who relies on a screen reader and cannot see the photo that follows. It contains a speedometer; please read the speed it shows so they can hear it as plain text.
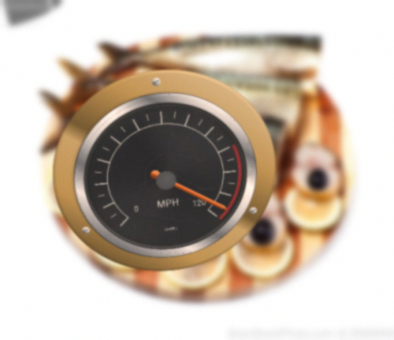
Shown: 115 mph
